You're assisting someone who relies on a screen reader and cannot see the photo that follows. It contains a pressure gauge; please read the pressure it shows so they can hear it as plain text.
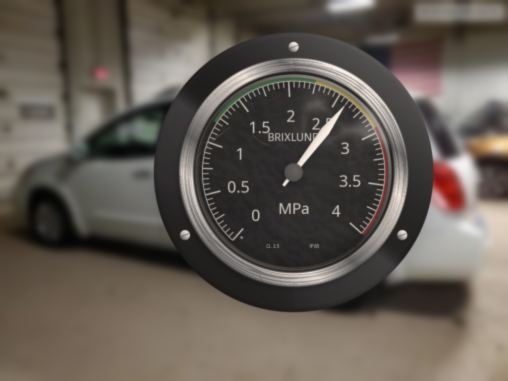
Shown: 2.6 MPa
